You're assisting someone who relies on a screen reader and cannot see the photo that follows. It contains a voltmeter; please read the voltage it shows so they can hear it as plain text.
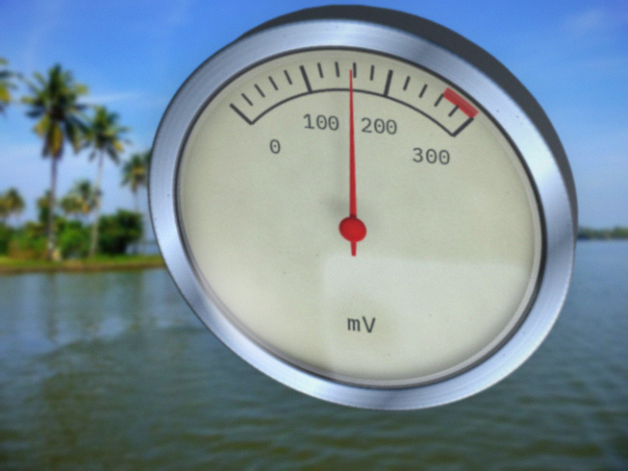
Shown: 160 mV
